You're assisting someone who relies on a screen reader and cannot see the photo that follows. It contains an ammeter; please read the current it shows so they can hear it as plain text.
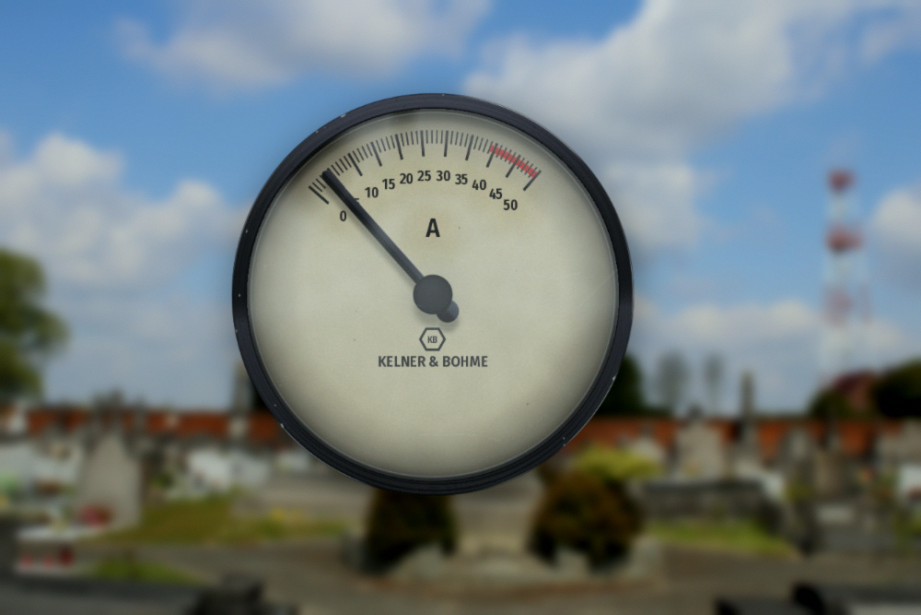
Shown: 4 A
